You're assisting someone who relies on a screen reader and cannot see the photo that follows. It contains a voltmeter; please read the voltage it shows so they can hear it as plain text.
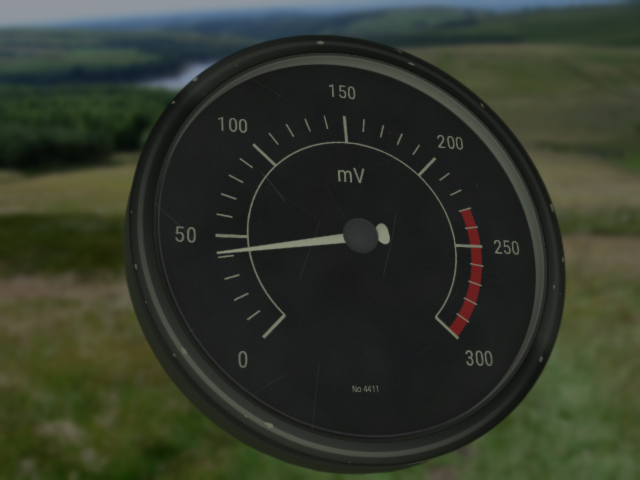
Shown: 40 mV
